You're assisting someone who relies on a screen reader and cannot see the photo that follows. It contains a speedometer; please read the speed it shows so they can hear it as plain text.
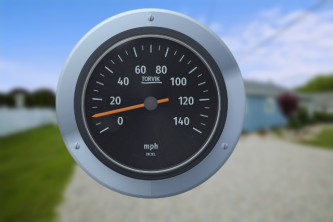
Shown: 10 mph
